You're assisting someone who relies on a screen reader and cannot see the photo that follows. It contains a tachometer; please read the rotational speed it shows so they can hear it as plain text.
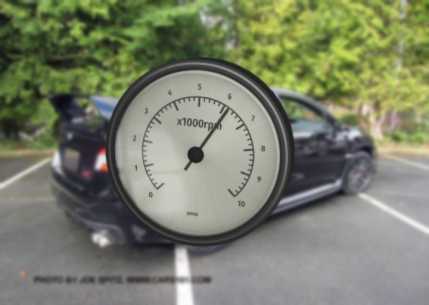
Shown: 6200 rpm
